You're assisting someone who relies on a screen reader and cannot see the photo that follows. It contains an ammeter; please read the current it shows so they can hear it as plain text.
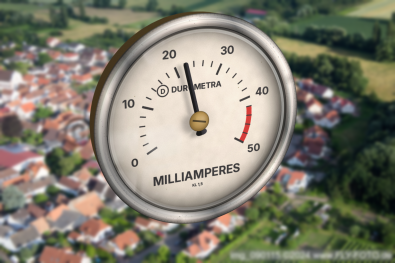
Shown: 22 mA
